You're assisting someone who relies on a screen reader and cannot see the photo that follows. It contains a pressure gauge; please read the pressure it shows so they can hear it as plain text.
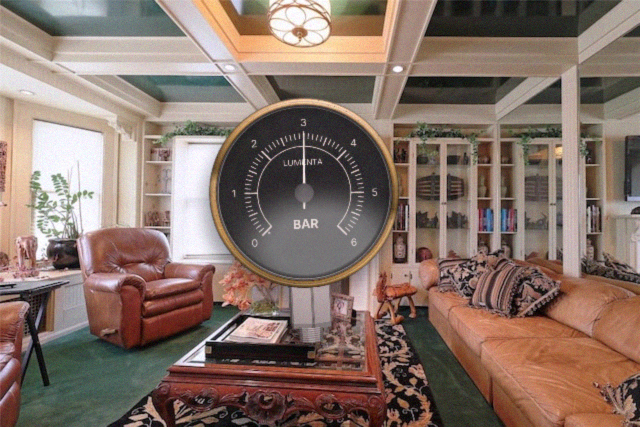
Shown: 3 bar
